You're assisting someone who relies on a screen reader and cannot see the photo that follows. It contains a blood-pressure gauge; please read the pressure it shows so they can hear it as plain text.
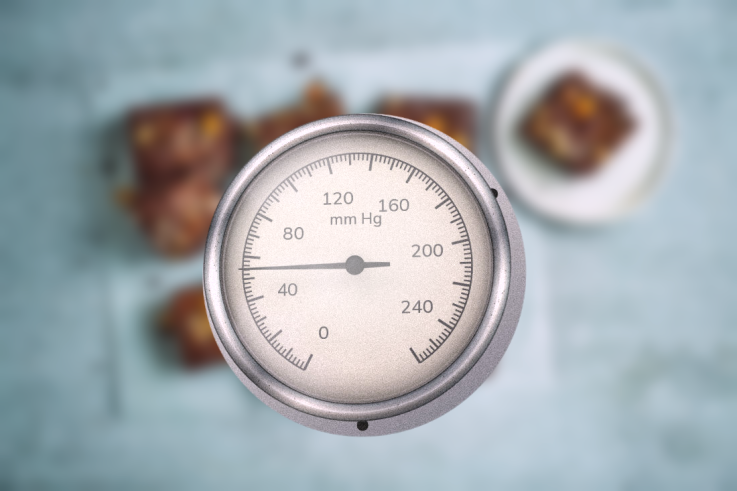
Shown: 54 mmHg
